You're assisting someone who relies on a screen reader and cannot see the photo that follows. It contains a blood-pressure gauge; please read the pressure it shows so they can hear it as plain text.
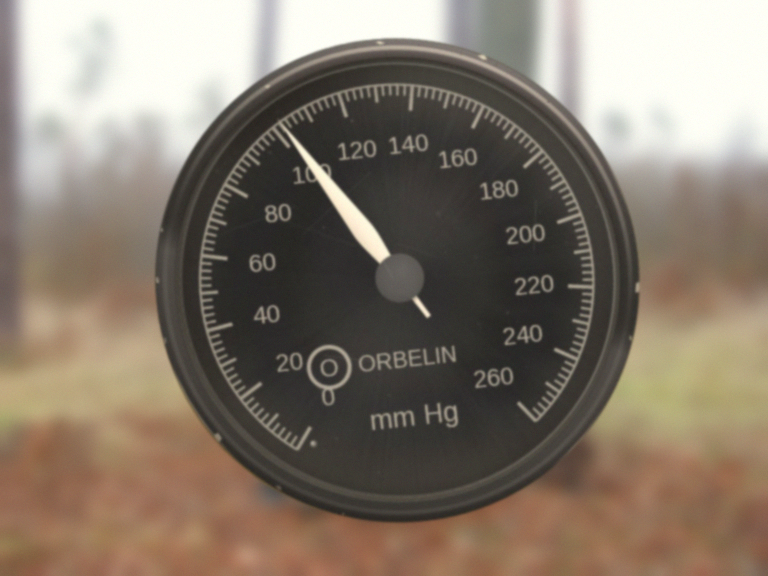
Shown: 102 mmHg
